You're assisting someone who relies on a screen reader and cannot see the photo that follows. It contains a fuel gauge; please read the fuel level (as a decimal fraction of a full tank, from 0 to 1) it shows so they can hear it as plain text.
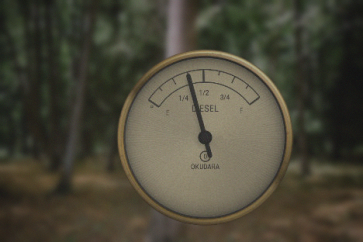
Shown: 0.375
